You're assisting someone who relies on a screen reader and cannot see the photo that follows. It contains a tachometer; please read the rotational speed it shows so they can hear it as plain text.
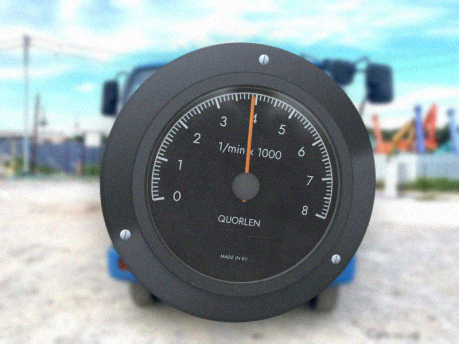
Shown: 3900 rpm
